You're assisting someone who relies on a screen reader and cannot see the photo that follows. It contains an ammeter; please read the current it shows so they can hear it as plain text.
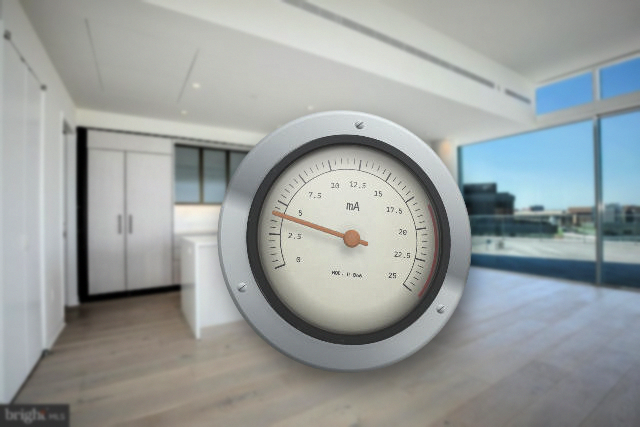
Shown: 4 mA
